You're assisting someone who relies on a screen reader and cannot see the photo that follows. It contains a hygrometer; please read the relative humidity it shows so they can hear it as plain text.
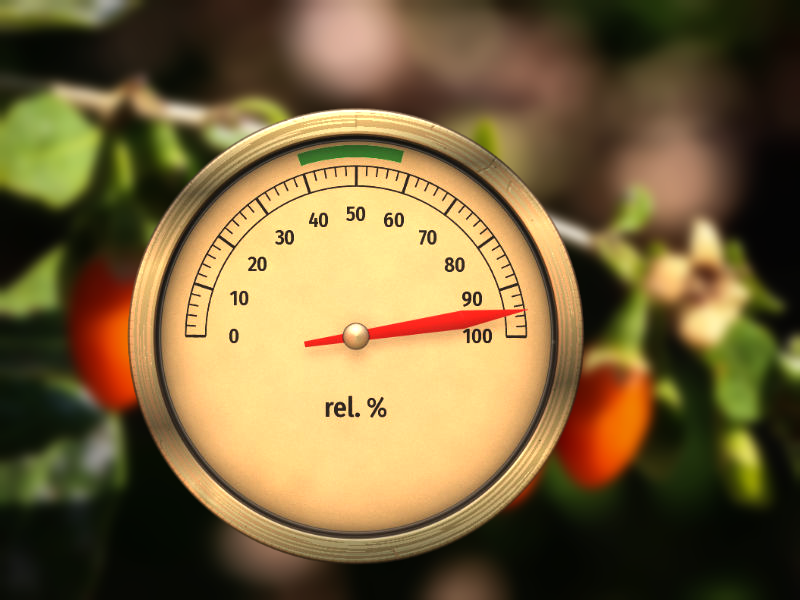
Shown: 95 %
